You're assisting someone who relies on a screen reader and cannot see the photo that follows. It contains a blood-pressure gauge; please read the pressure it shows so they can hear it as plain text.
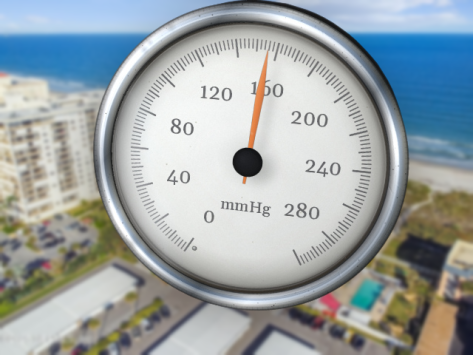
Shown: 156 mmHg
